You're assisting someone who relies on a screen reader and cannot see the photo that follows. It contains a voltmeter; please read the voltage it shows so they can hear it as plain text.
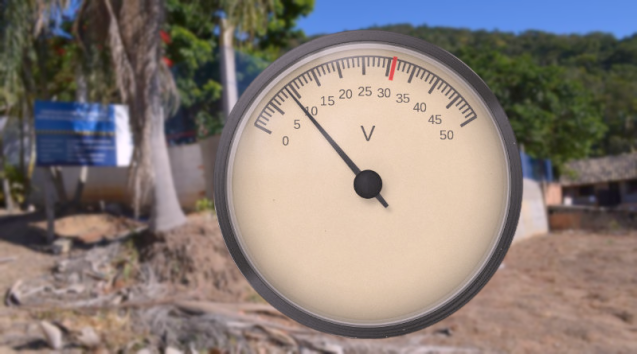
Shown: 9 V
